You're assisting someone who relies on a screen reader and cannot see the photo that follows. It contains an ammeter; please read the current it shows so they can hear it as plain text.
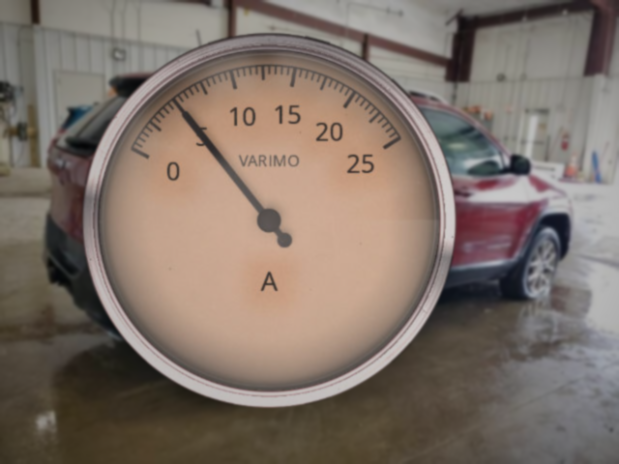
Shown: 5 A
